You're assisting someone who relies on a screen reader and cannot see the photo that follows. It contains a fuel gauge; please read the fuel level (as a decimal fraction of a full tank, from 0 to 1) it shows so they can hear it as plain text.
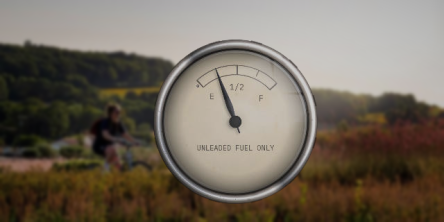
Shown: 0.25
